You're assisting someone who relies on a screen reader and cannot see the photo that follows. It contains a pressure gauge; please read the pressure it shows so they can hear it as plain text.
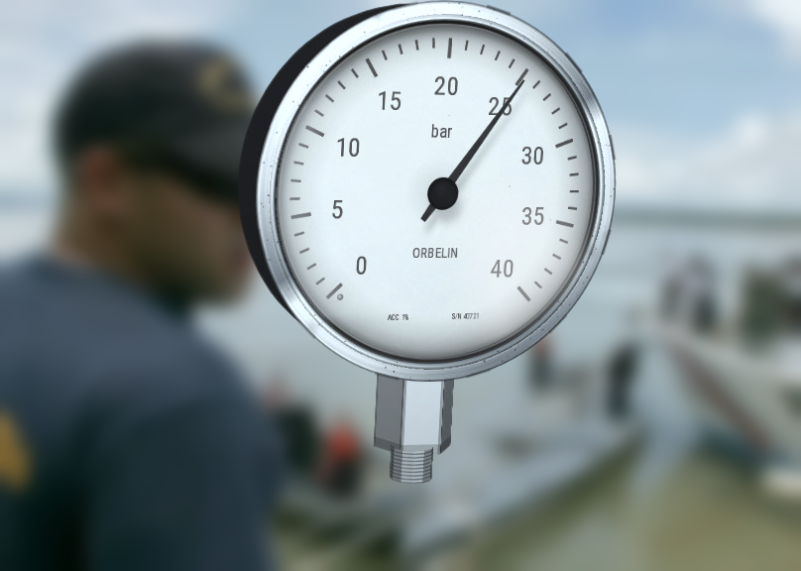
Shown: 25 bar
